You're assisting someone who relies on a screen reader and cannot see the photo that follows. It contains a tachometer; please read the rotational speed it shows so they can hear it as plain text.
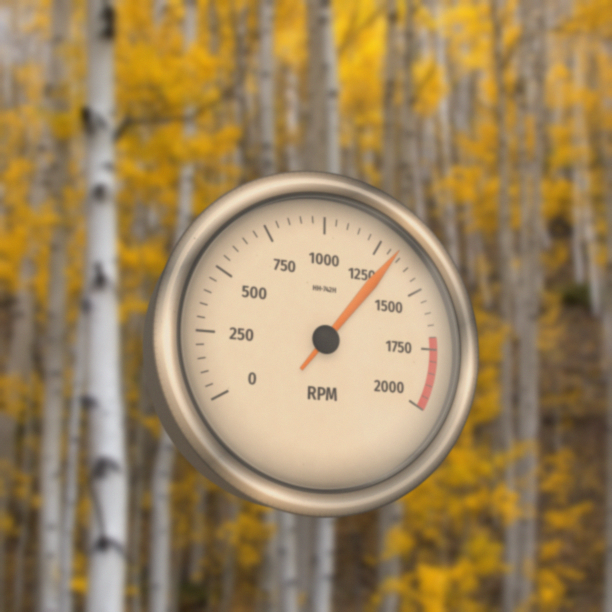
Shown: 1325 rpm
